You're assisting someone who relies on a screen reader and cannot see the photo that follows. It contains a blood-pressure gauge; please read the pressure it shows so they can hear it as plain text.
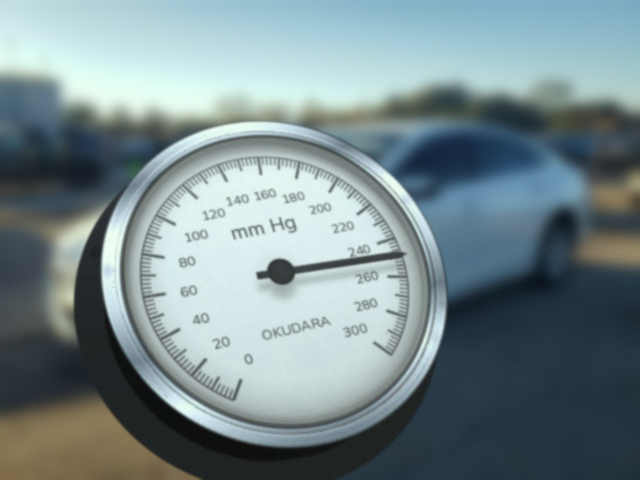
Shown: 250 mmHg
